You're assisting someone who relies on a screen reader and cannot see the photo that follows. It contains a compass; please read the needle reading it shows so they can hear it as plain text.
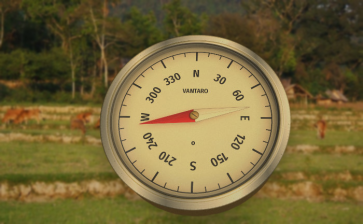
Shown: 260 °
